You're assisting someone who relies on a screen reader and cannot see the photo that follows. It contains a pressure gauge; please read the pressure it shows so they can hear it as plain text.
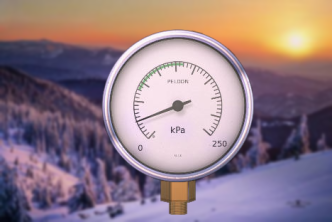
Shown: 25 kPa
